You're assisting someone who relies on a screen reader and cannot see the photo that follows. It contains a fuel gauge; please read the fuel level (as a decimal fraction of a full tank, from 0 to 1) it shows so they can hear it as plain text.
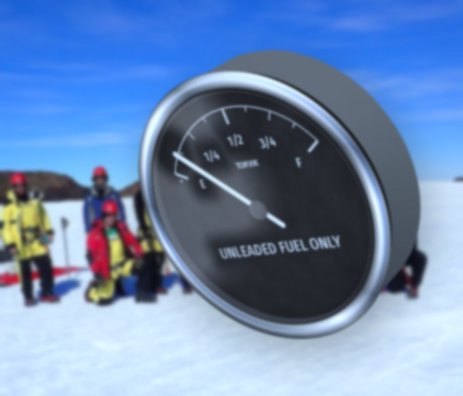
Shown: 0.125
